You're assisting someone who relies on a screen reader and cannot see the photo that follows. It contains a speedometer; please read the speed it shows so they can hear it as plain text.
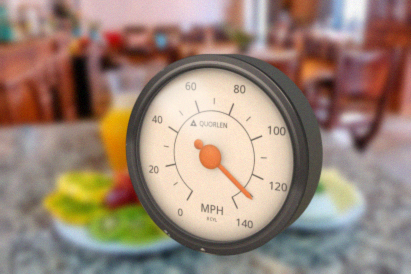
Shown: 130 mph
